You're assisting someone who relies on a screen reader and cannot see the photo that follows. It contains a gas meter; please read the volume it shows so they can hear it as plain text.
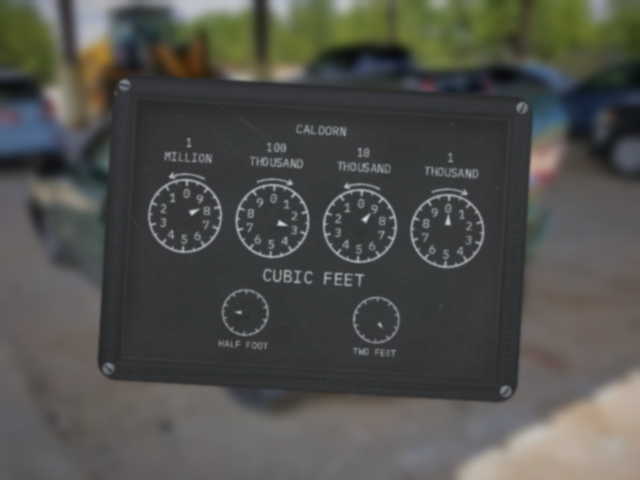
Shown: 829000 ft³
